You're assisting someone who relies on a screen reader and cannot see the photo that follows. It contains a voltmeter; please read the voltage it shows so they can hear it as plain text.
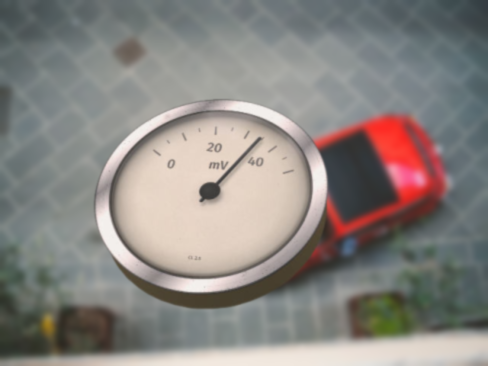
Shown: 35 mV
